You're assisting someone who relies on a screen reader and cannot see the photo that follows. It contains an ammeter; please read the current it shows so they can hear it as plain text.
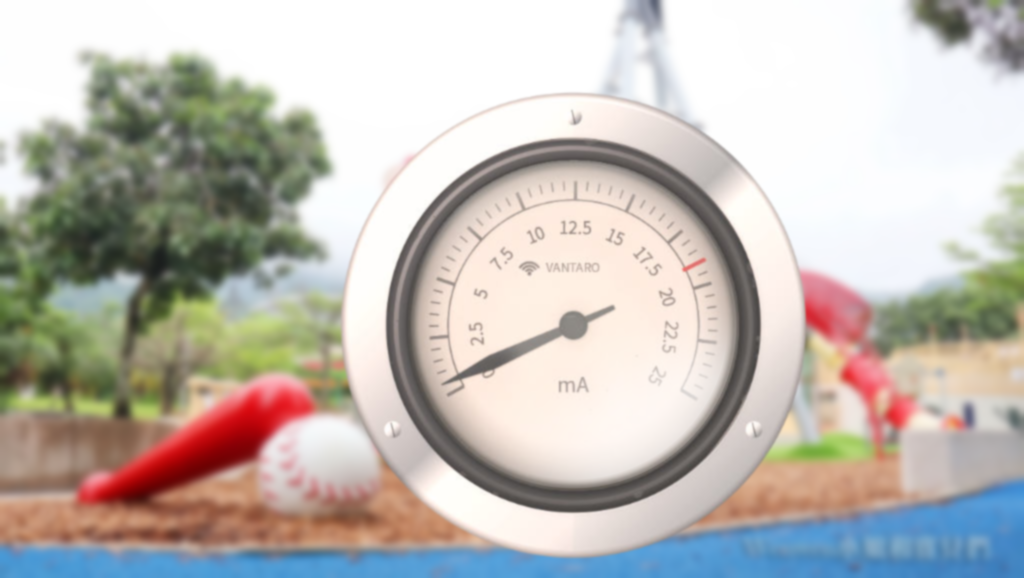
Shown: 0.5 mA
